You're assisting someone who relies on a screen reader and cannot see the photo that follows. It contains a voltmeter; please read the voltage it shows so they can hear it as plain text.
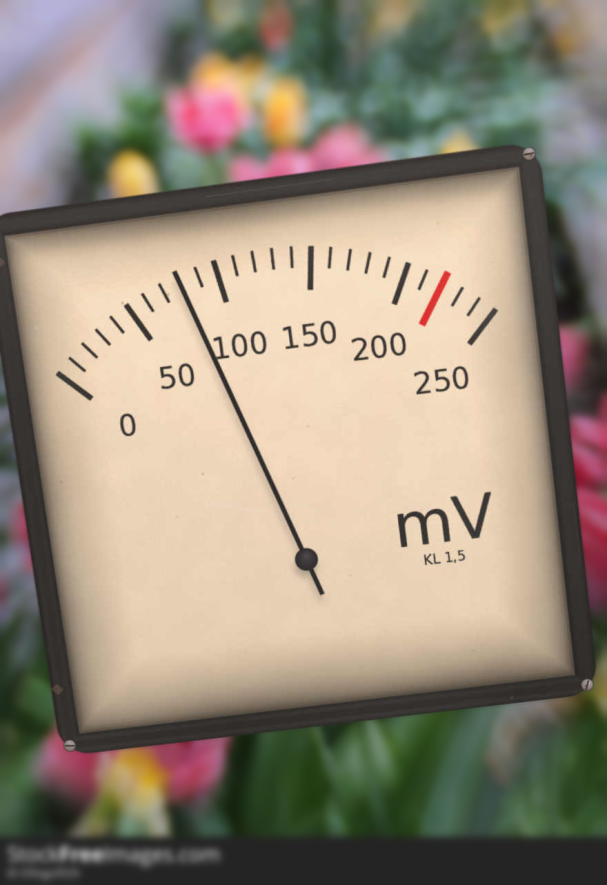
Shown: 80 mV
